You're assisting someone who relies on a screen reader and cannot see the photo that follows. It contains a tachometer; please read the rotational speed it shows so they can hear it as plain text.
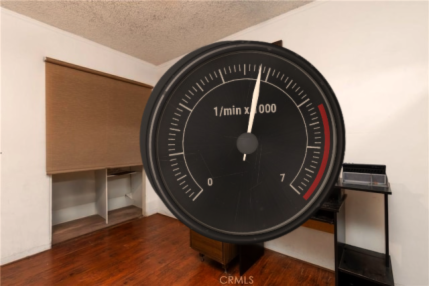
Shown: 3800 rpm
